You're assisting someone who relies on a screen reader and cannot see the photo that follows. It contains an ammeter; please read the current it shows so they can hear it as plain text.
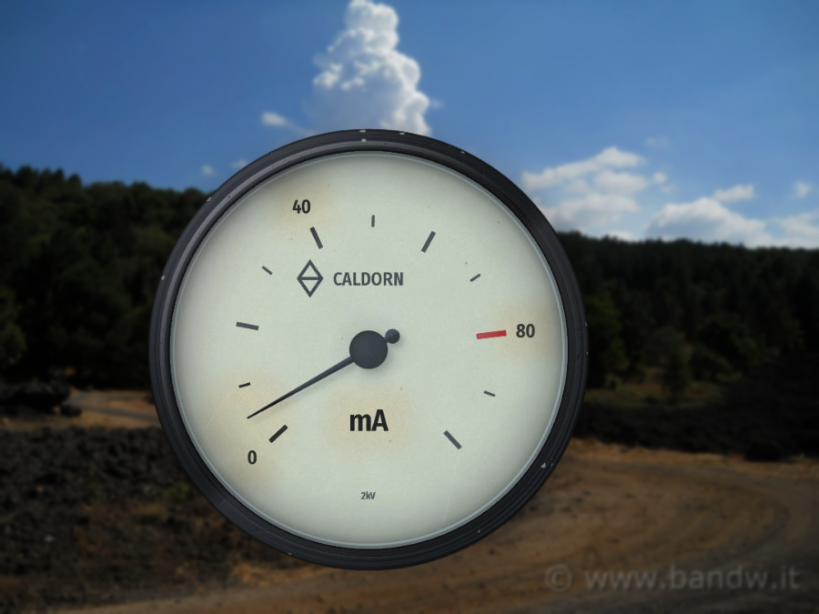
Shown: 5 mA
